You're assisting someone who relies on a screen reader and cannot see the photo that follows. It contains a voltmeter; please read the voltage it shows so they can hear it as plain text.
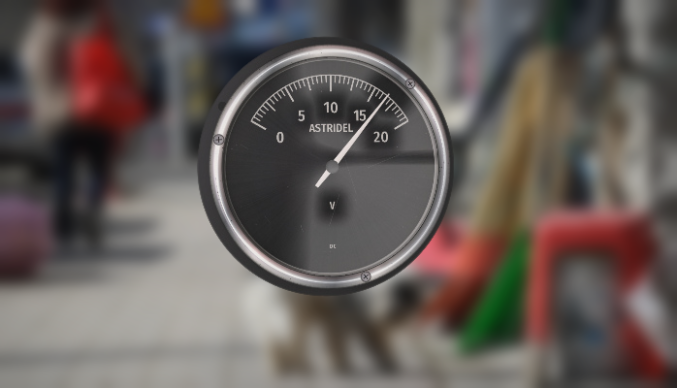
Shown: 16.5 V
